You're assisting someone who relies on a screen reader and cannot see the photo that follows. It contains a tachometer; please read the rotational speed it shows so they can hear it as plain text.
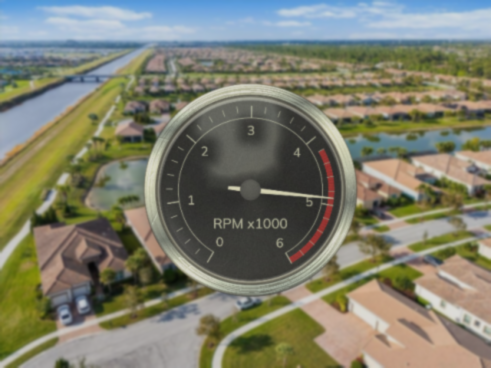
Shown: 4900 rpm
